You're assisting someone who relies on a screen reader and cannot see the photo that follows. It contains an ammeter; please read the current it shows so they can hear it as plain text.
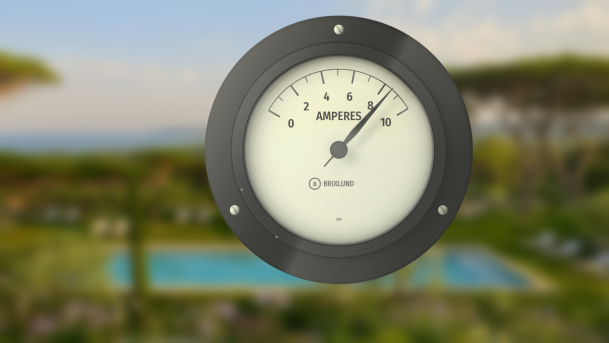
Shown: 8.5 A
